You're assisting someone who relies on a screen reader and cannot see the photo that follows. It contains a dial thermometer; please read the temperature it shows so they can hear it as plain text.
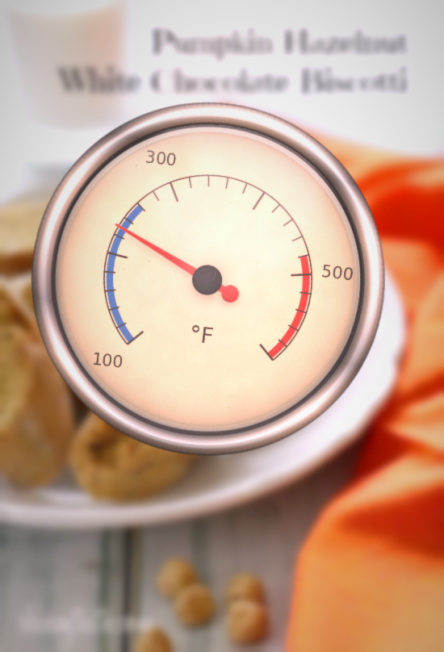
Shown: 230 °F
